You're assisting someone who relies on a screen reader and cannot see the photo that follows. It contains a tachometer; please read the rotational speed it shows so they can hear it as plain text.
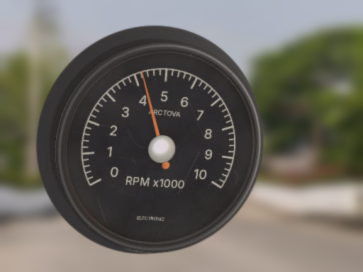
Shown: 4200 rpm
